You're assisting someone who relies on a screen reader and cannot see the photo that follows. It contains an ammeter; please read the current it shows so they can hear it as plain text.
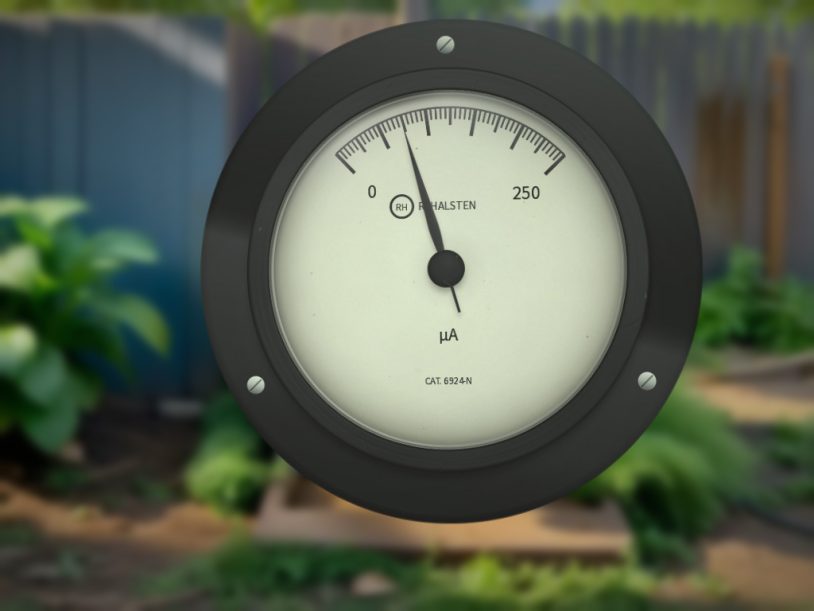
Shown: 75 µA
